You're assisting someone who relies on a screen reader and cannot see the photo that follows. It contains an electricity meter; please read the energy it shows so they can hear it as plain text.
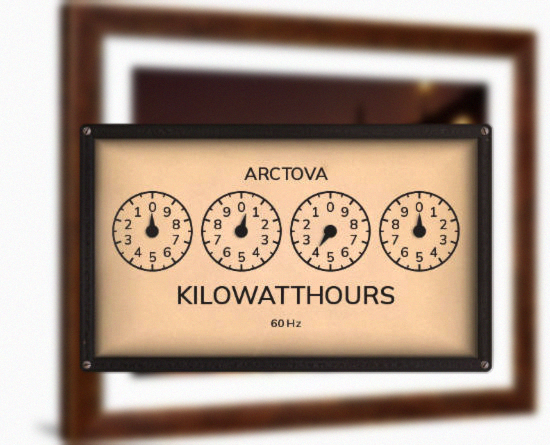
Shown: 40 kWh
